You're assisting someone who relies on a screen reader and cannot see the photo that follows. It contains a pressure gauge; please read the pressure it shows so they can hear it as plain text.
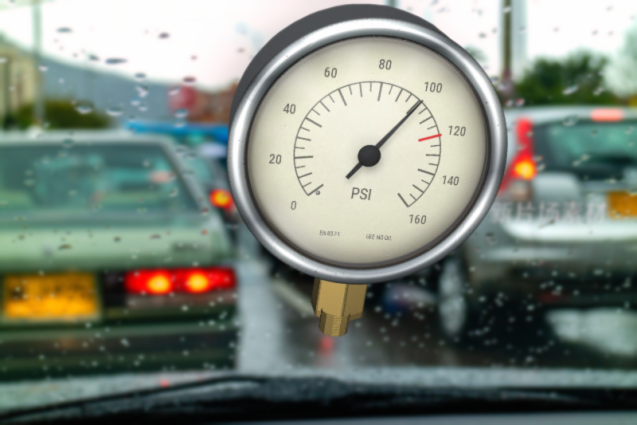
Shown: 100 psi
